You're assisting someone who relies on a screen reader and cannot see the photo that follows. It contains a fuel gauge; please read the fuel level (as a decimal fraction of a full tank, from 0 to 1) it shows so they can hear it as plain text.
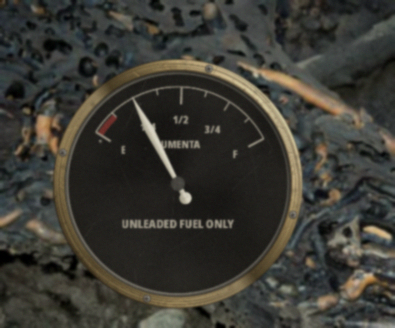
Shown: 0.25
